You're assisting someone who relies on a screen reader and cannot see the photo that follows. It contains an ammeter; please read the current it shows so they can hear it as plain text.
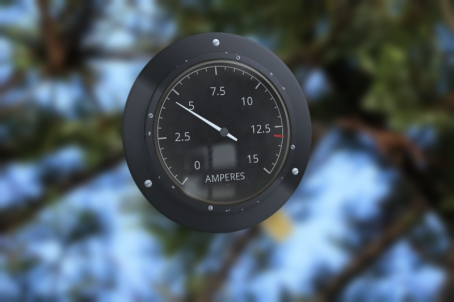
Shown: 4.5 A
